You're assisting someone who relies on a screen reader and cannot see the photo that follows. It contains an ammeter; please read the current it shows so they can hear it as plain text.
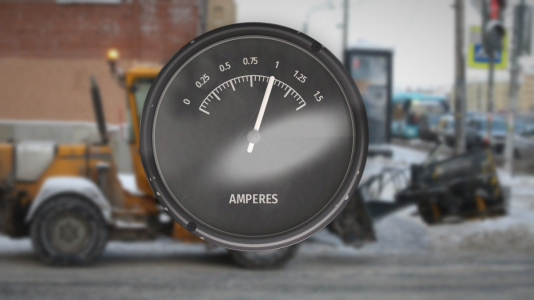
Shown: 1 A
